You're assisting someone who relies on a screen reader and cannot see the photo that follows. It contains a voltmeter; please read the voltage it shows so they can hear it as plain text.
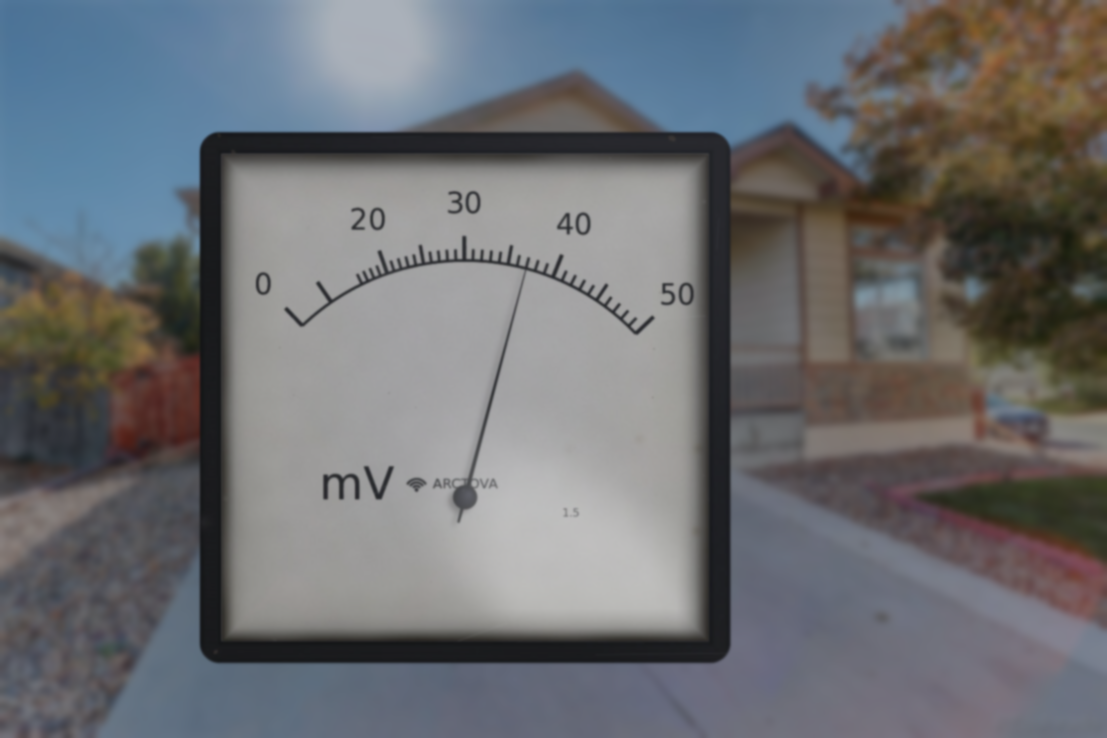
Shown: 37 mV
